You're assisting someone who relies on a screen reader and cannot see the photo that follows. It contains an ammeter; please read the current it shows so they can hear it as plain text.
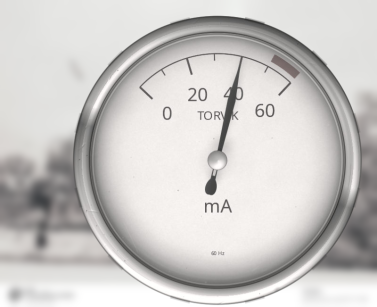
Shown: 40 mA
